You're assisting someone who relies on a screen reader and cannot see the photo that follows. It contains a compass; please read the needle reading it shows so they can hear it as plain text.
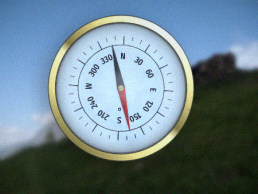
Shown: 165 °
